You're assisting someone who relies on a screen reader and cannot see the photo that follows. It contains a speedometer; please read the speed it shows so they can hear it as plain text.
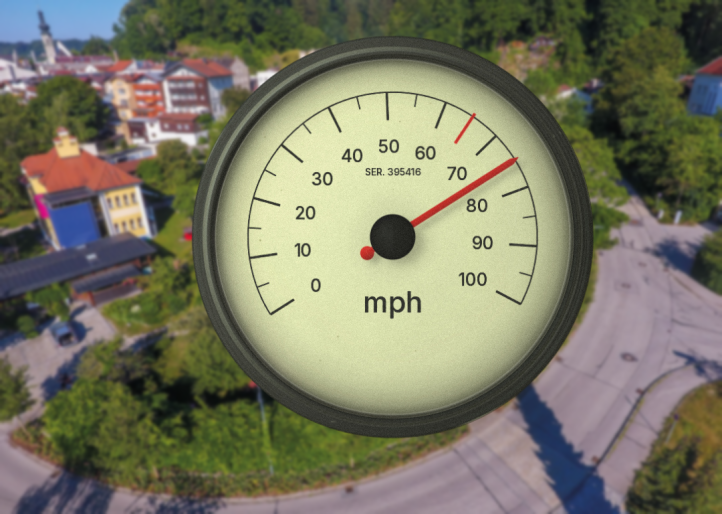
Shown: 75 mph
